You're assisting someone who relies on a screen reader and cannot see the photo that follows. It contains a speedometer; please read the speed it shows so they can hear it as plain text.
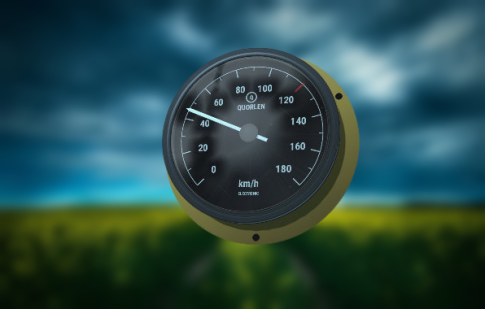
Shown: 45 km/h
